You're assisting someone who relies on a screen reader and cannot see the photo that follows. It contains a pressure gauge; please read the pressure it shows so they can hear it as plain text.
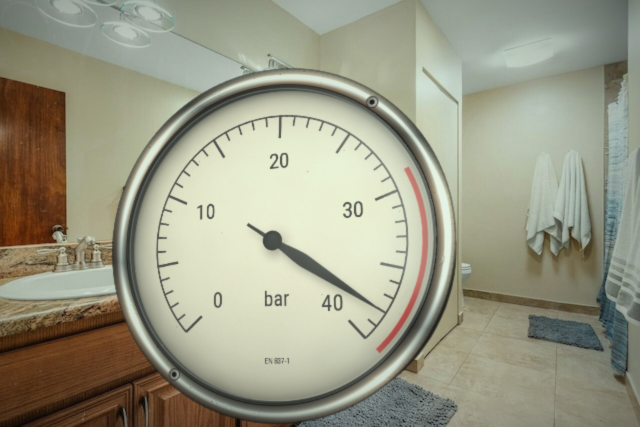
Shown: 38 bar
